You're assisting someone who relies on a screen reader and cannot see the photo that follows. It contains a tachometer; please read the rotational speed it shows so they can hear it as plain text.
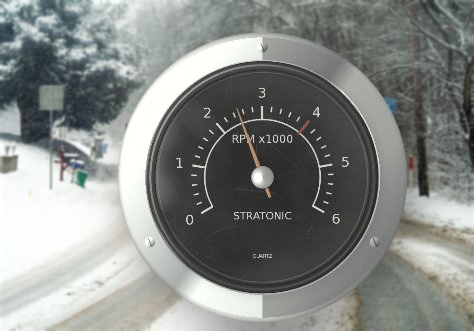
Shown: 2500 rpm
